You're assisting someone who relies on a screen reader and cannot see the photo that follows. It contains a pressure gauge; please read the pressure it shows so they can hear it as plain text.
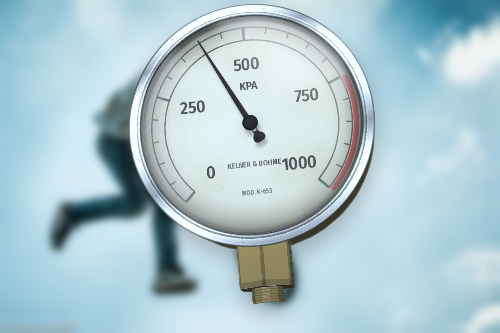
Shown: 400 kPa
